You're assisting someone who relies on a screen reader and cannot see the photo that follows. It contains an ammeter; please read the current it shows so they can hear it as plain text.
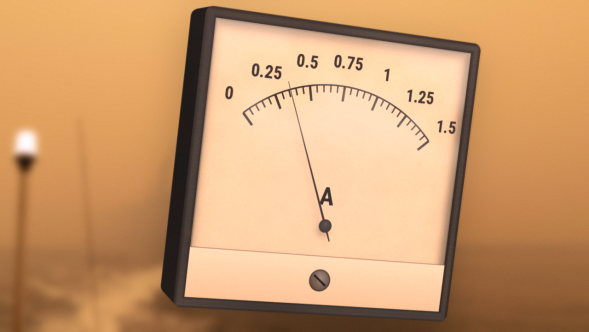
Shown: 0.35 A
